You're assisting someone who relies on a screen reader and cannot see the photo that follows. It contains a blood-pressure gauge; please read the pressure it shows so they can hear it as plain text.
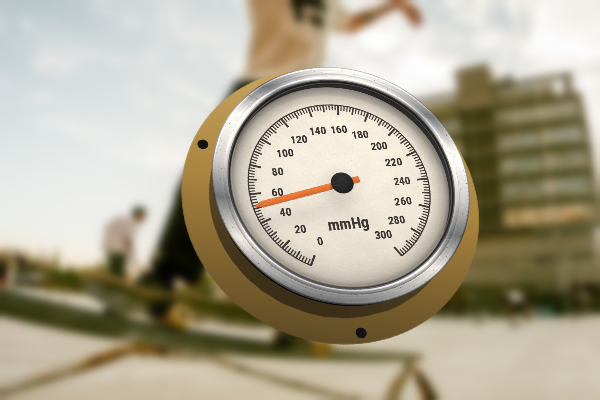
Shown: 50 mmHg
